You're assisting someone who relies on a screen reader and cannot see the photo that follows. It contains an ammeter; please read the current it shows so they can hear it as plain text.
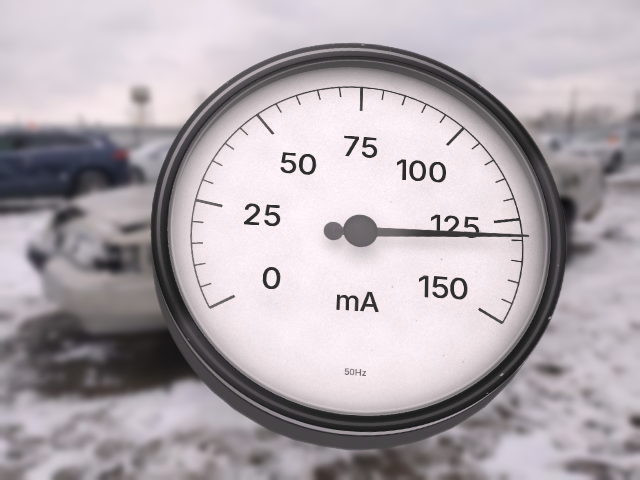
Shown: 130 mA
